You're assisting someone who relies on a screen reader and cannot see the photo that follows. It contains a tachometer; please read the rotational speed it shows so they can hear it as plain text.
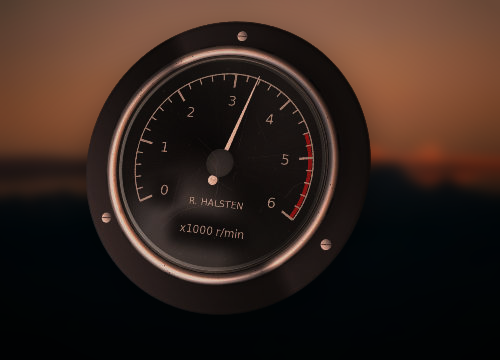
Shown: 3400 rpm
